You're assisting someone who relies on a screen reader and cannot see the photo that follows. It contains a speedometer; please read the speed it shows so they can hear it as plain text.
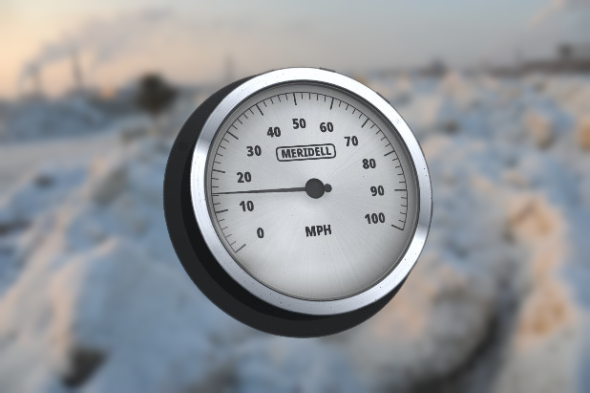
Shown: 14 mph
